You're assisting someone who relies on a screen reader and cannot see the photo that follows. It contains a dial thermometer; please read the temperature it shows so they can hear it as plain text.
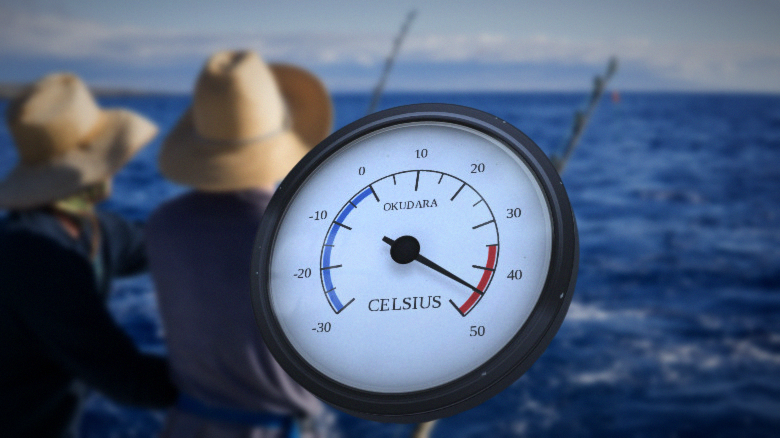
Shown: 45 °C
